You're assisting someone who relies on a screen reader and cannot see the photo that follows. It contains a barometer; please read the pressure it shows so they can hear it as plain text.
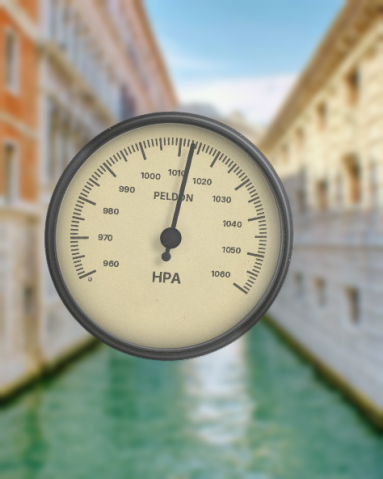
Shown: 1013 hPa
